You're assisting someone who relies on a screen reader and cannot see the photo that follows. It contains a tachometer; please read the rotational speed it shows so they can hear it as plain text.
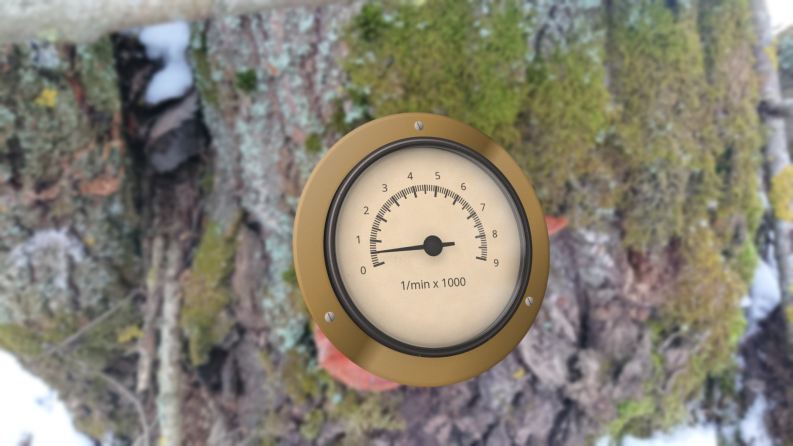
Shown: 500 rpm
